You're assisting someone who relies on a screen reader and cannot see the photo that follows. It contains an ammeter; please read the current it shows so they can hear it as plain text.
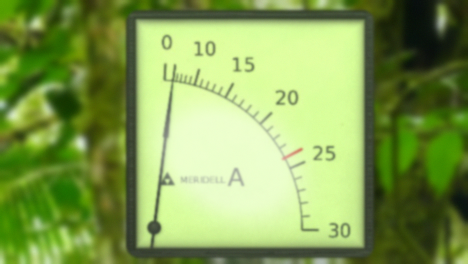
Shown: 5 A
